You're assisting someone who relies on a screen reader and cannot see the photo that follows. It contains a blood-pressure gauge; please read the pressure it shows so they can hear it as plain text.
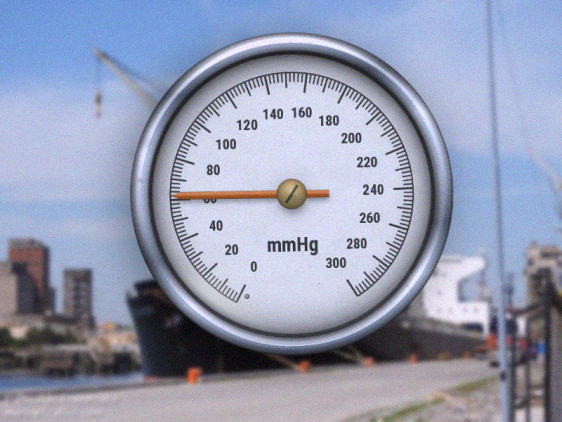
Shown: 62 mmHg
